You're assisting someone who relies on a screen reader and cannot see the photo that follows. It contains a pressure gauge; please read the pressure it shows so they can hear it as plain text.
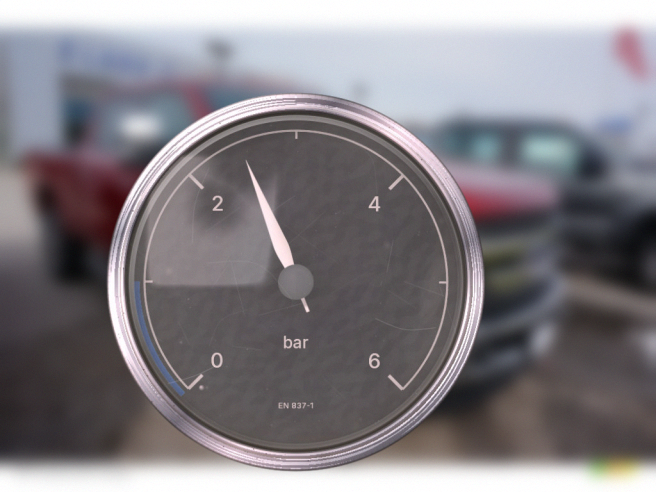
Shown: 2.5 bar
